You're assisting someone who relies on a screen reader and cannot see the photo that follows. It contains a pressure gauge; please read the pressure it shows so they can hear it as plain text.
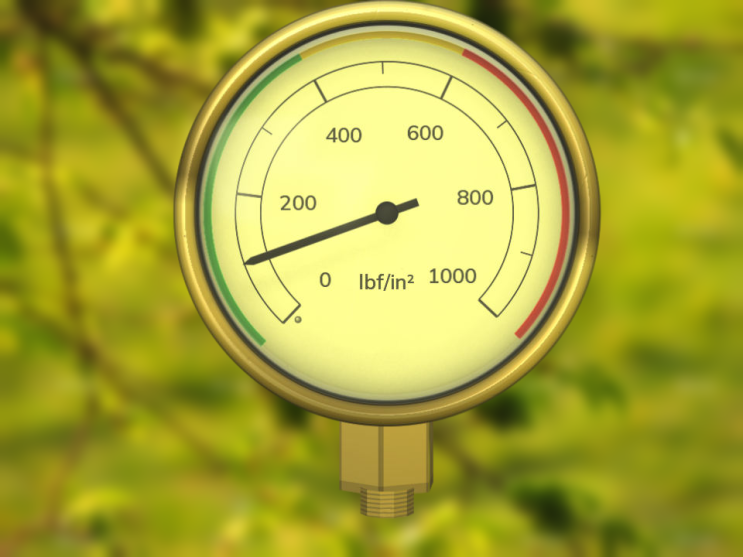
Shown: 100 psi
